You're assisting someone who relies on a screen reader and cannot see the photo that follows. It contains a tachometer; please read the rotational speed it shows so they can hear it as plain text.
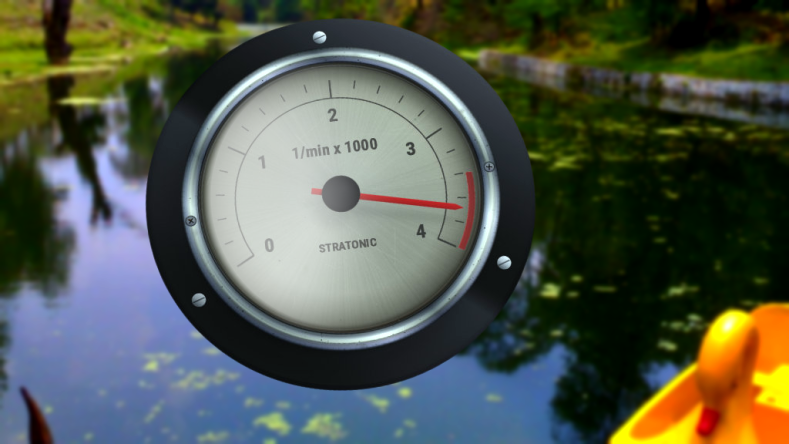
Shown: 3700 rpm
